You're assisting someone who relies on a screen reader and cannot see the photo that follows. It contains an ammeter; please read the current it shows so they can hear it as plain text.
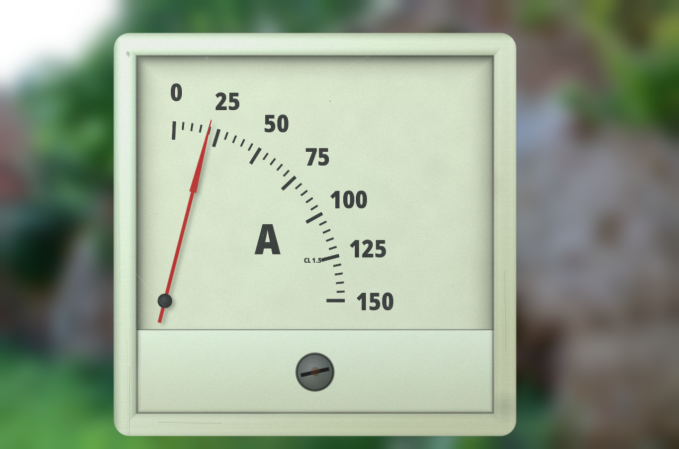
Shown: 20 A
